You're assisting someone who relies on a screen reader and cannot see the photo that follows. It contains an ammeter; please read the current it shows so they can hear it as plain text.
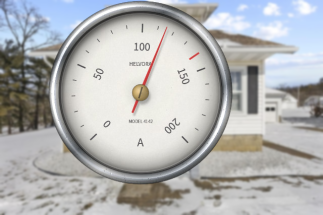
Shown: 115 A
